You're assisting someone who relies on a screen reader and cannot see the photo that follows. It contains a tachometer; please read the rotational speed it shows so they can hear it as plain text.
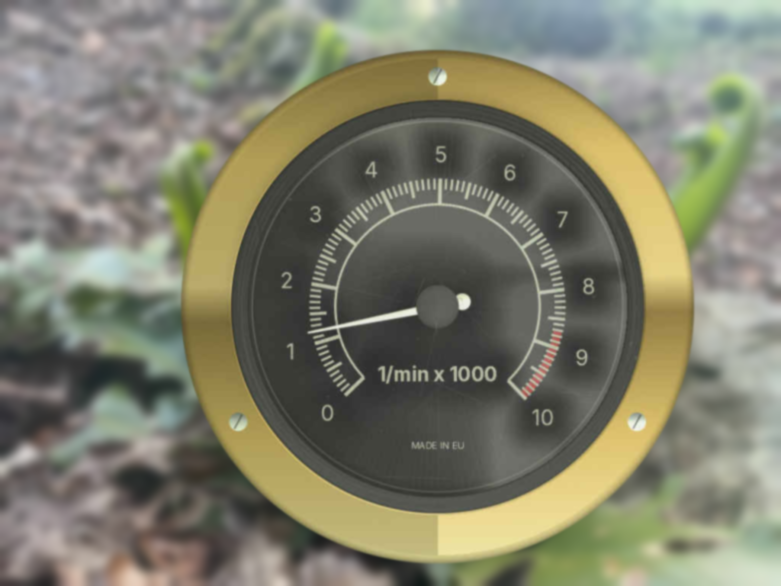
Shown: 1200 rpm
